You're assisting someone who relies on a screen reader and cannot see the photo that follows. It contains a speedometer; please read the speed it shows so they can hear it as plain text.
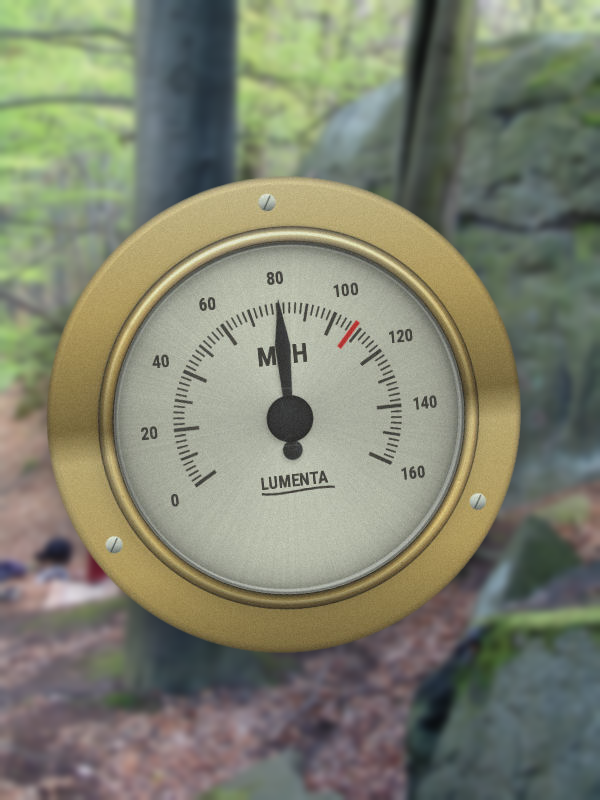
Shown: 80 mph
